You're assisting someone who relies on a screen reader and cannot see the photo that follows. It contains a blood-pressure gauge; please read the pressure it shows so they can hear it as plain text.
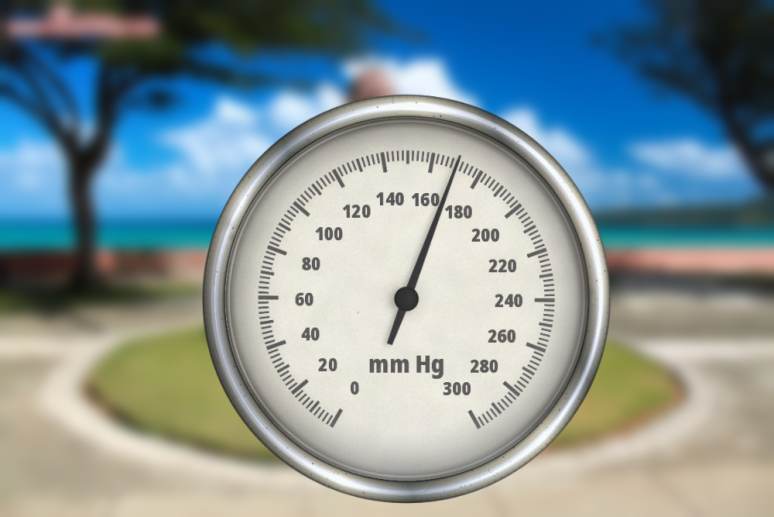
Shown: 170 mmHg
